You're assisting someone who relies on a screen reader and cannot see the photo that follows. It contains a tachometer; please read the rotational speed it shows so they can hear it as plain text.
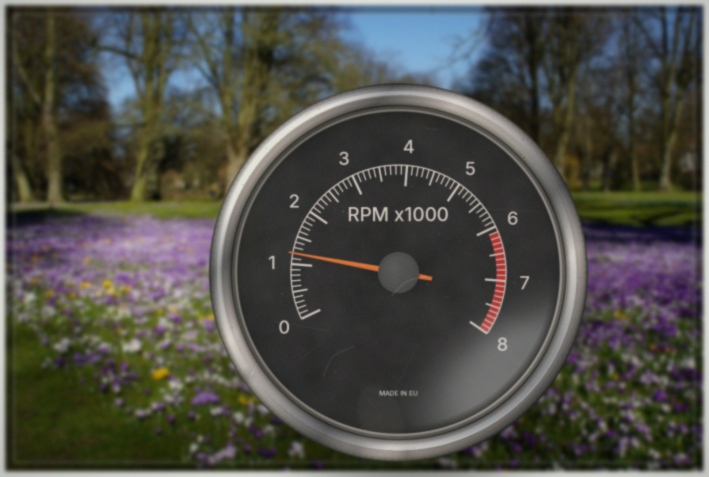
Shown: 1200 rpm
